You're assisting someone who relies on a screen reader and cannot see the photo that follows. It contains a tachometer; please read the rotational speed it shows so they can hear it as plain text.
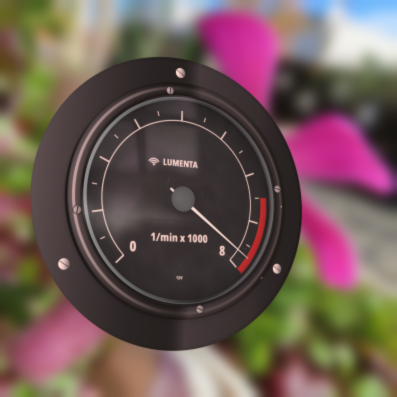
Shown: 7750 rpm
